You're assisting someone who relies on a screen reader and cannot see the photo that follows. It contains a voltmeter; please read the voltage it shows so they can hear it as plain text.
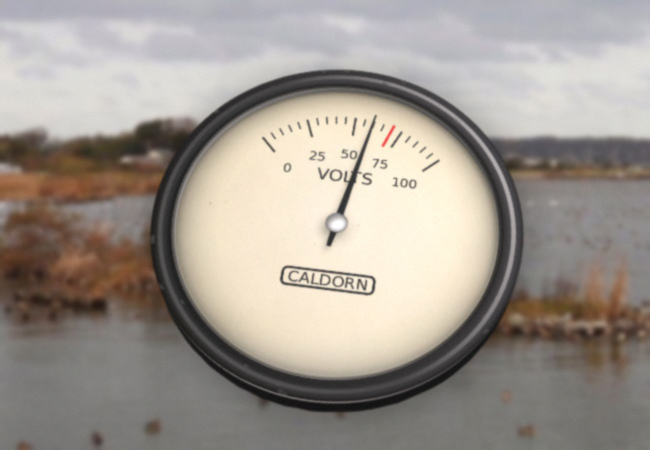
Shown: 60 V
